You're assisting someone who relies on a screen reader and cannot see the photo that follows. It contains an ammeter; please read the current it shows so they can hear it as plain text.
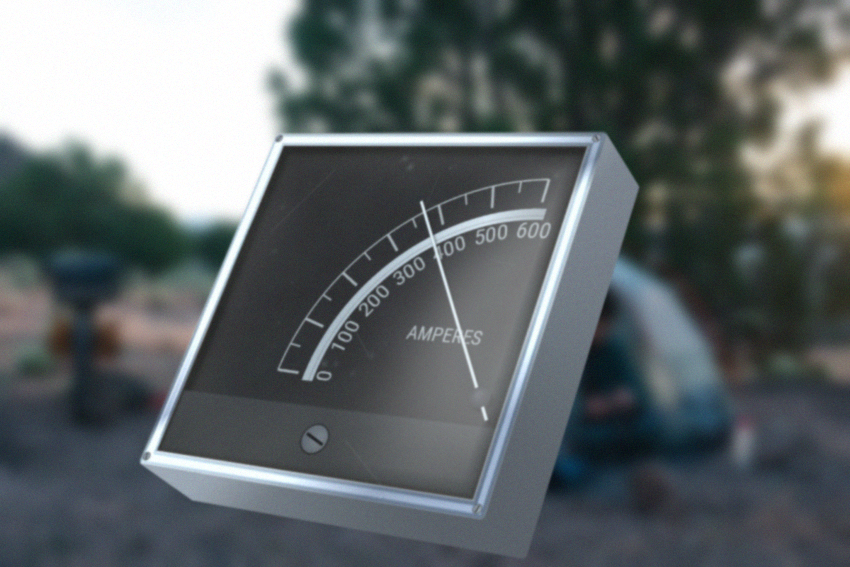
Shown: 375 A
